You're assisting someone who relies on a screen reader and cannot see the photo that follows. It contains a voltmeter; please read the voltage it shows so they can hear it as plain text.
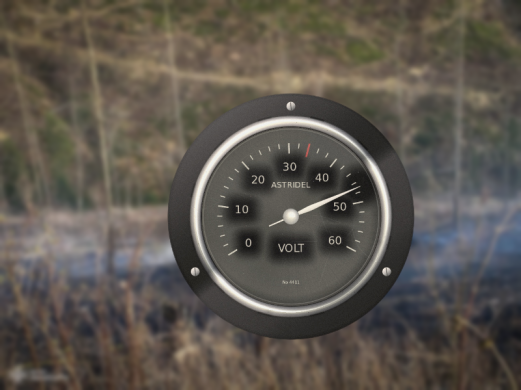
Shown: 47 V
